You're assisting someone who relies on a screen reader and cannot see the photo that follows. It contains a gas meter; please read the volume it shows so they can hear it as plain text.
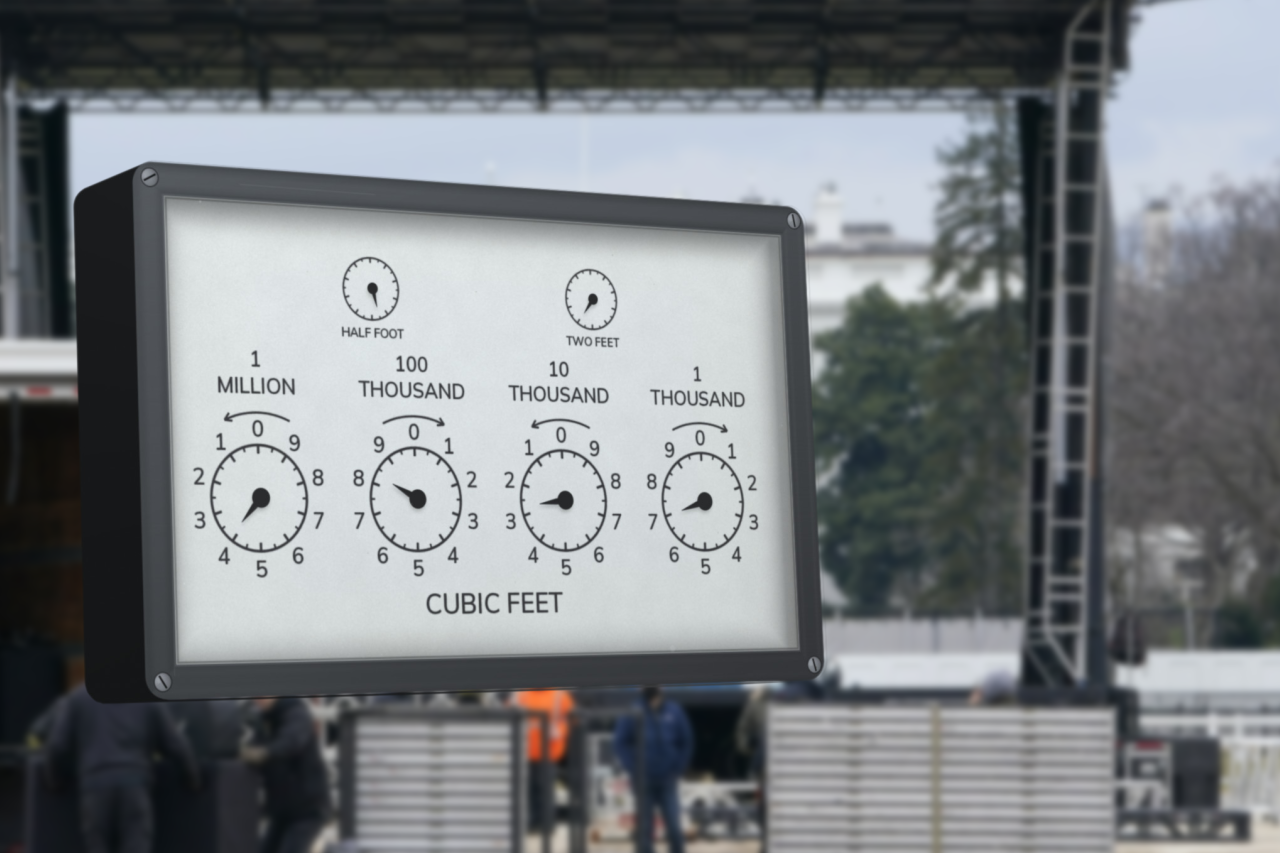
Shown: 382700 ft³
